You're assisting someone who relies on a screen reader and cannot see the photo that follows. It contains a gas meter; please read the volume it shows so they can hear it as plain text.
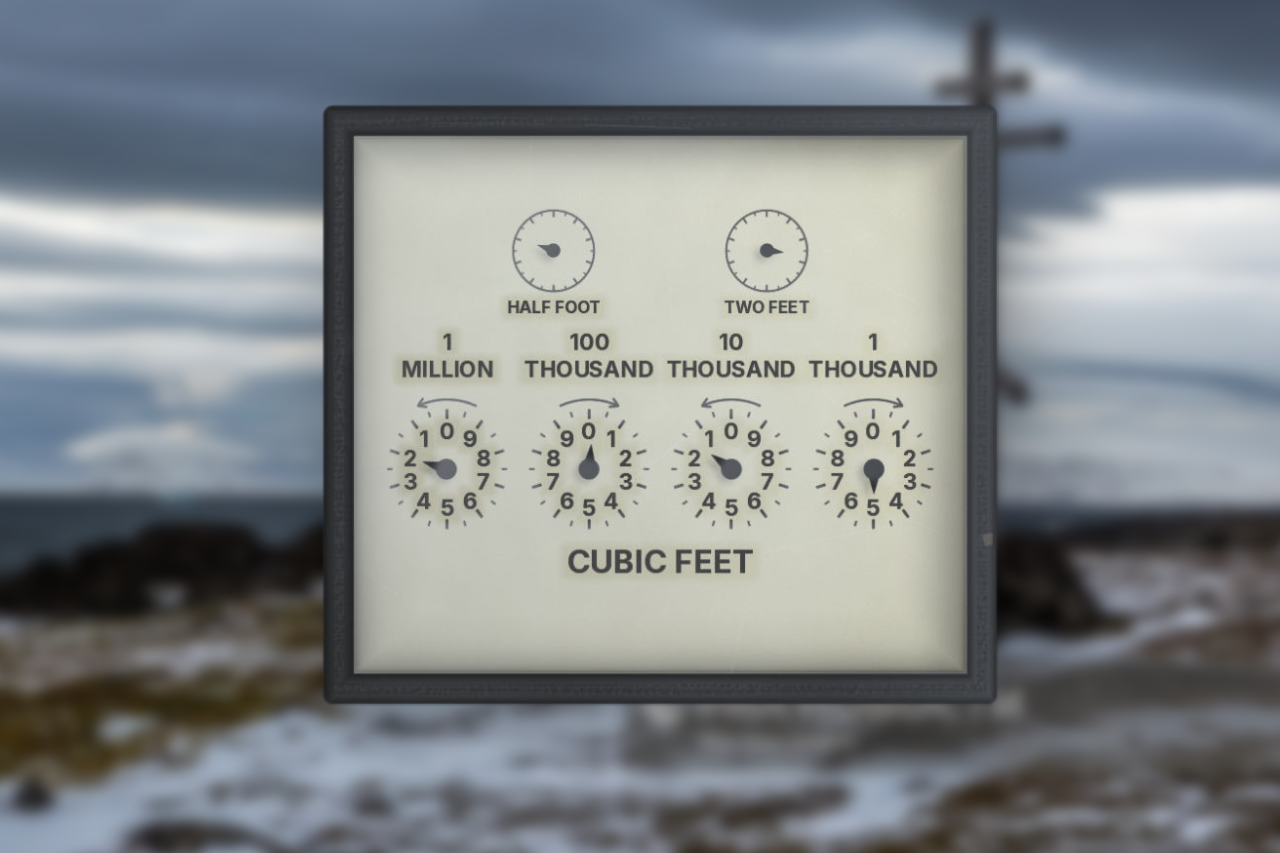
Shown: 201500 ft³
